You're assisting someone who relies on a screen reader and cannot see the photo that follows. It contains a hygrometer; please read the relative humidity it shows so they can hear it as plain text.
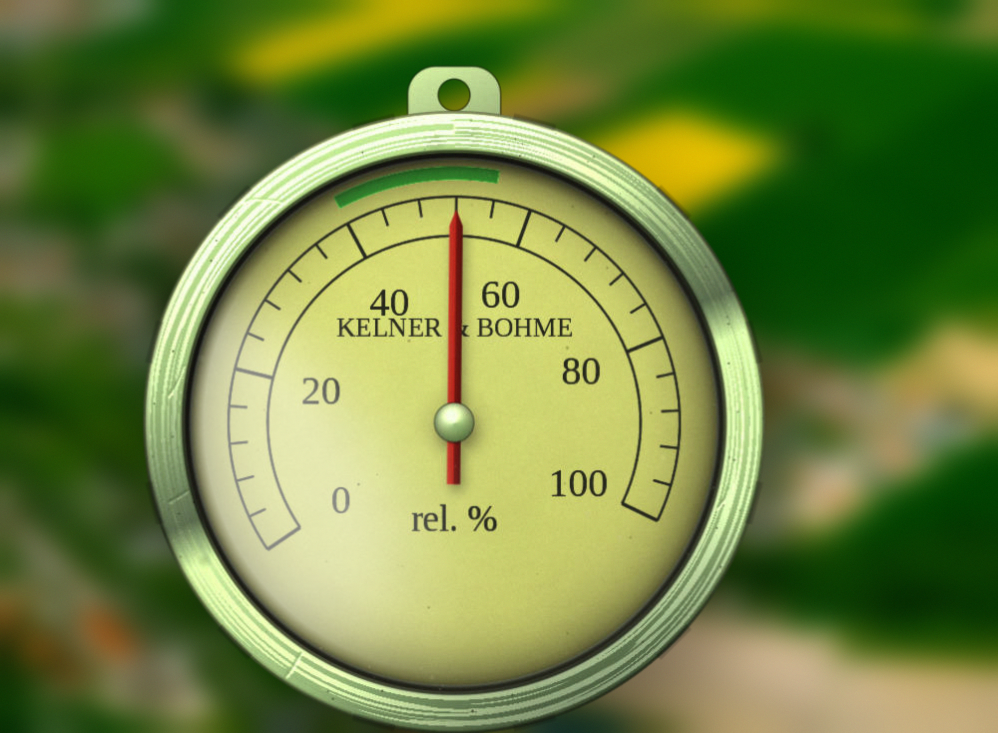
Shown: 52 %
